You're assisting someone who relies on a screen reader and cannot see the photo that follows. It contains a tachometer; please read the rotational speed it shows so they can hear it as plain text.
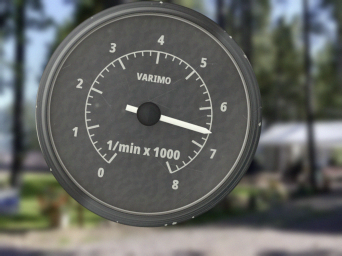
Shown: 6600 rpm
